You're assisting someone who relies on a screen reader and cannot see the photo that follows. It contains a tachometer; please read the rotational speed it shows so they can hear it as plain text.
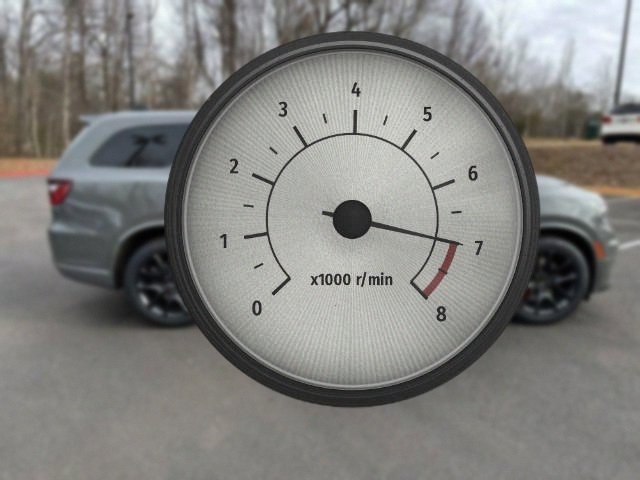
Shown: 7000 rpm
